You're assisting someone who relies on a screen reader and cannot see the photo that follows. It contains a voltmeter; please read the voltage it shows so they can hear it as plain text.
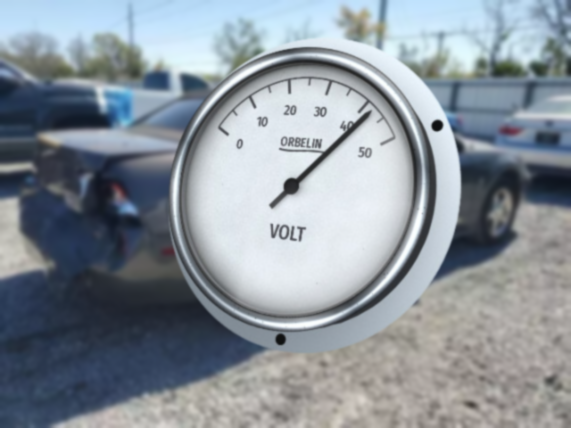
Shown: 42.5 V
